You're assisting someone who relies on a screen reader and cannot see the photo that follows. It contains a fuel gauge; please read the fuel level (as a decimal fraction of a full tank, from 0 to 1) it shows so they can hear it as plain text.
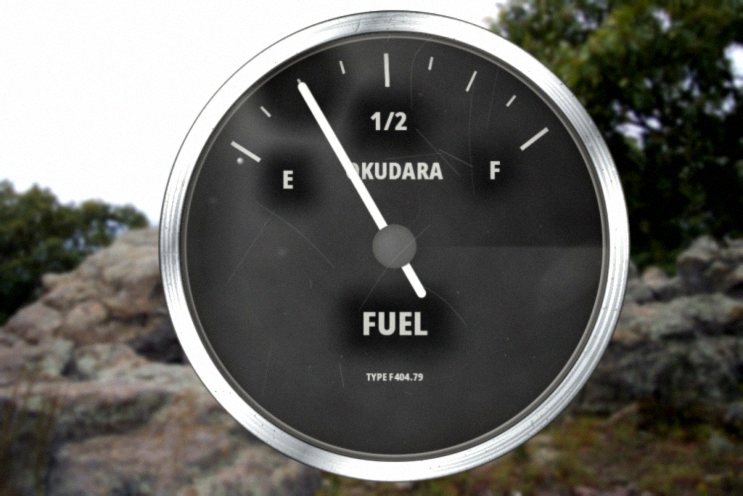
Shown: 0.25
